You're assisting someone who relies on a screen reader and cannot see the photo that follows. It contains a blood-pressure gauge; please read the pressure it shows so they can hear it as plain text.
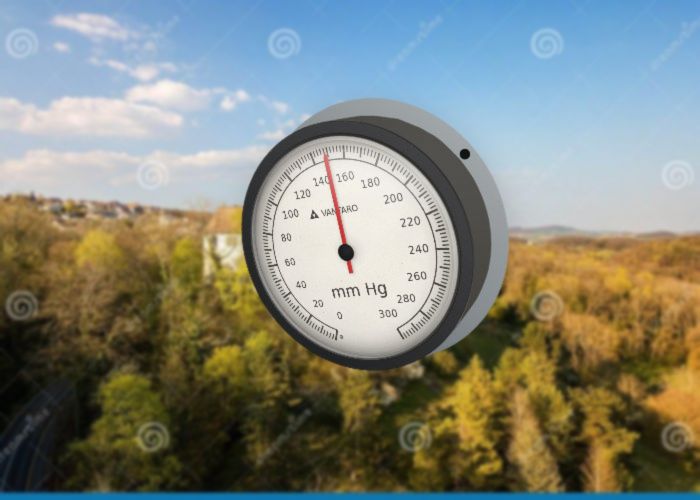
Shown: 150 mmHg
